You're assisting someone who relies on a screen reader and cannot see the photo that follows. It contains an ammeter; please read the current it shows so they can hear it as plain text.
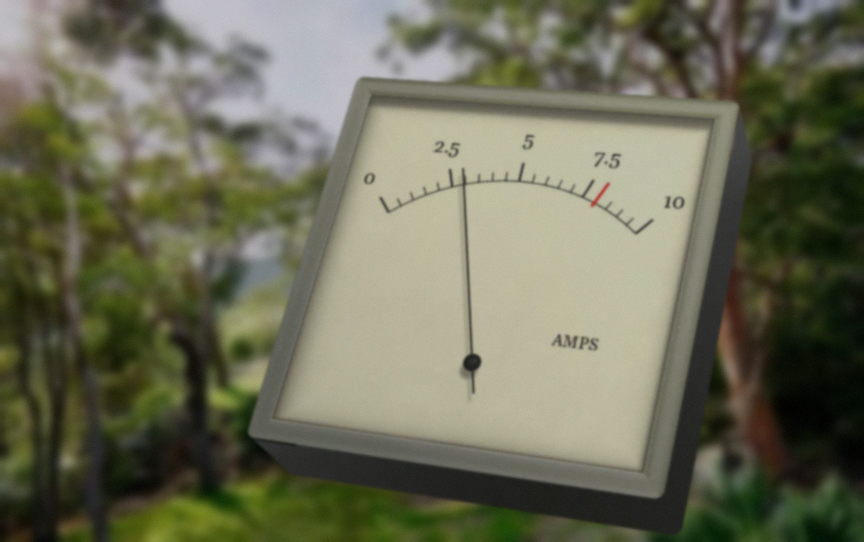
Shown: 3 A
